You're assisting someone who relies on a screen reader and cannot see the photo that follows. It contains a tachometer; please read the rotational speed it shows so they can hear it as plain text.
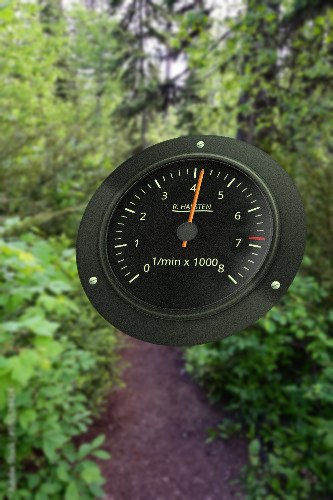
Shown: 4200 rpm
